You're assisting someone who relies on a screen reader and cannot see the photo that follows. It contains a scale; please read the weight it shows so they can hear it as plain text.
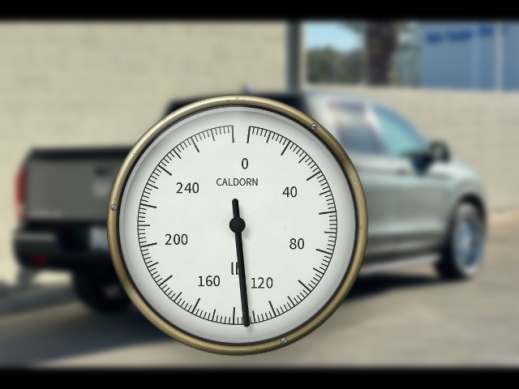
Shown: 134 lb
